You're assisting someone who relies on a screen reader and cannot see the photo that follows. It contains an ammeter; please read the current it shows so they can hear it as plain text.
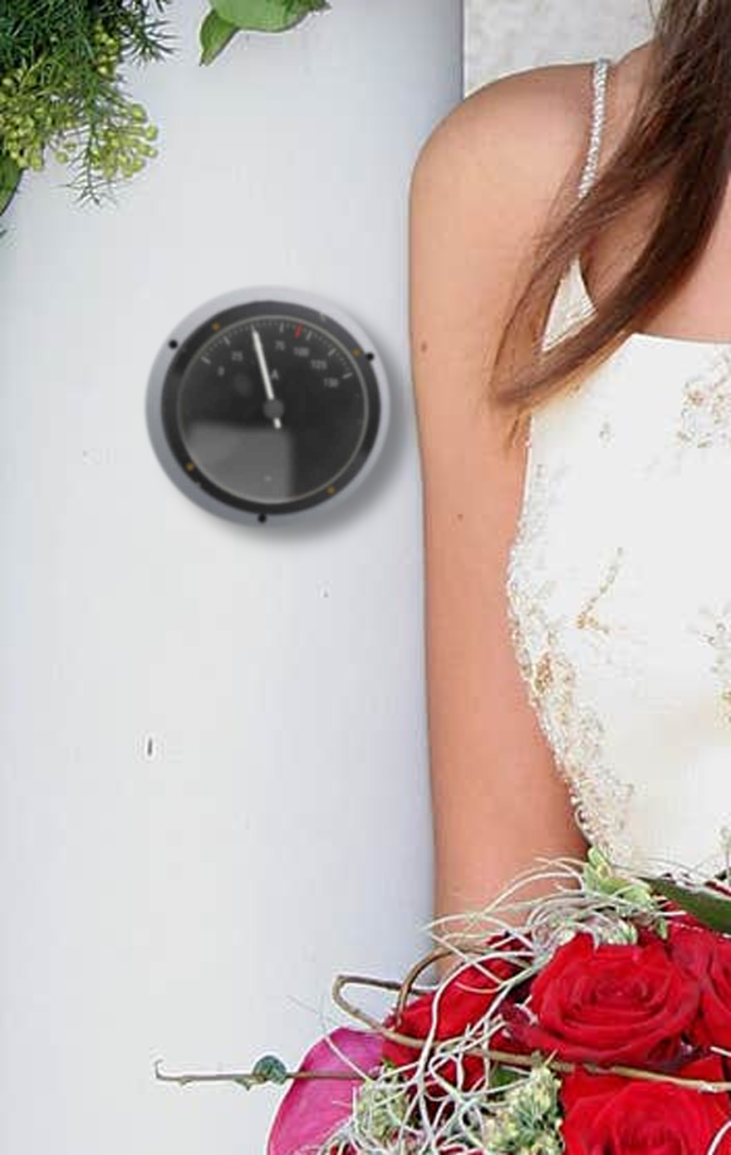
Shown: 50 A
